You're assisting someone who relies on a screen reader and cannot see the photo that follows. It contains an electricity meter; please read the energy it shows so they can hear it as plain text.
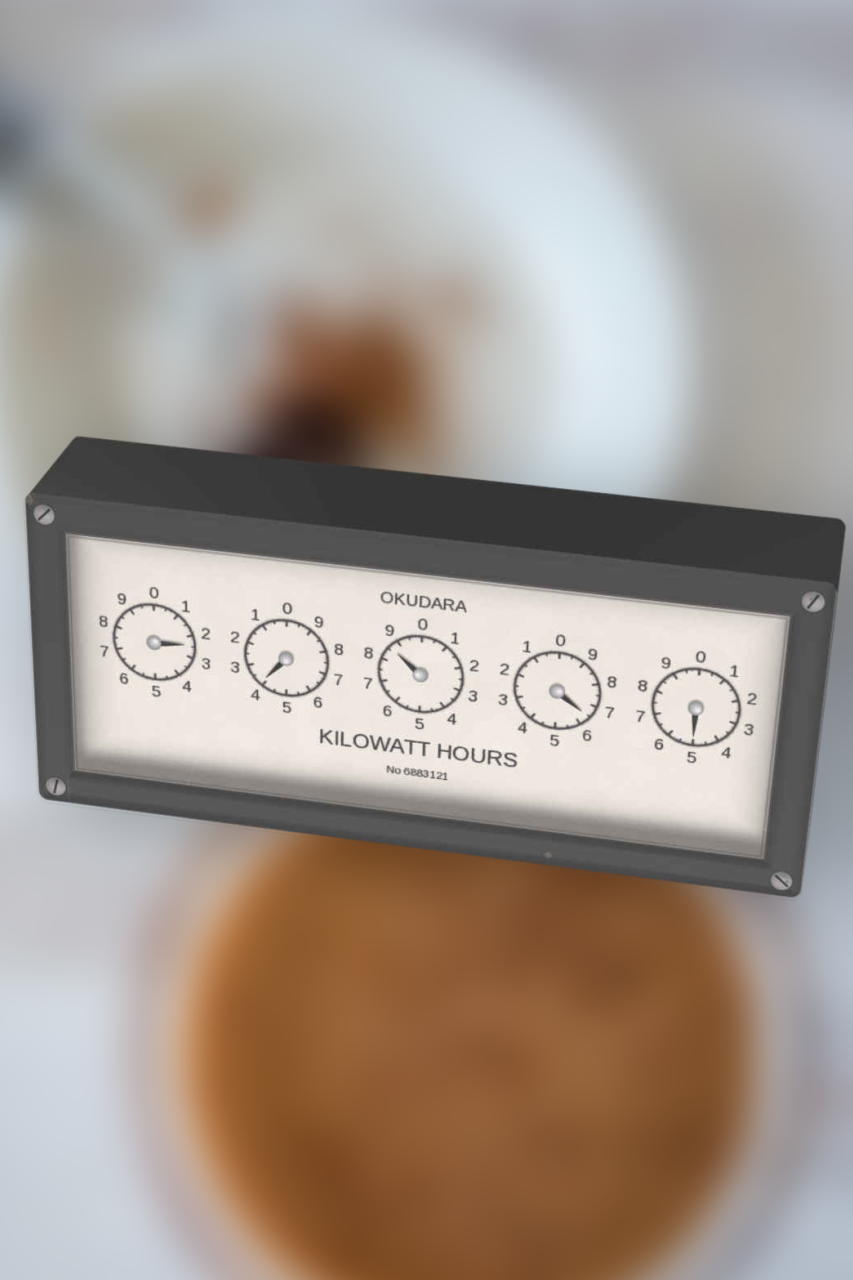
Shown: 23865 kWh
